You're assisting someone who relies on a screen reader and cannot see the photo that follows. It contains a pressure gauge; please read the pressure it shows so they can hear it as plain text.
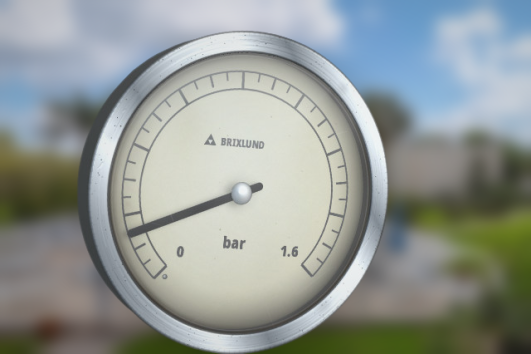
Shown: 0.15 bar
